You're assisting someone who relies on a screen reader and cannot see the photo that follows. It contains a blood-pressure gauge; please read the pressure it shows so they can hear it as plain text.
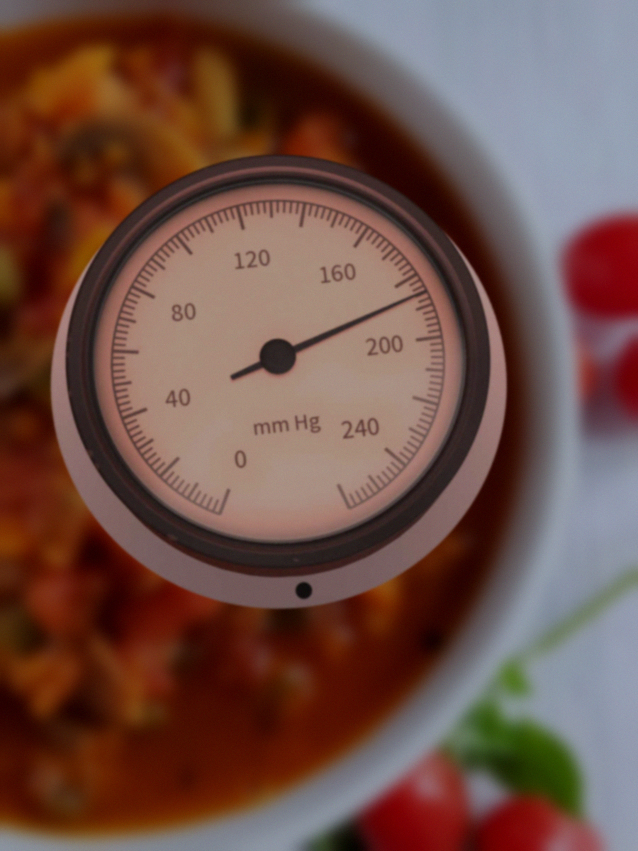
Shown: 186 mmHg
